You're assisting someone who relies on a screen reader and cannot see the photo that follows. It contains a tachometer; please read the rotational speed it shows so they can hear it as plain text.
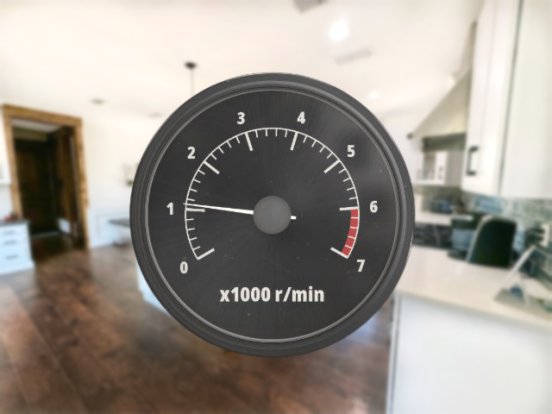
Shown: 1100 rpm
